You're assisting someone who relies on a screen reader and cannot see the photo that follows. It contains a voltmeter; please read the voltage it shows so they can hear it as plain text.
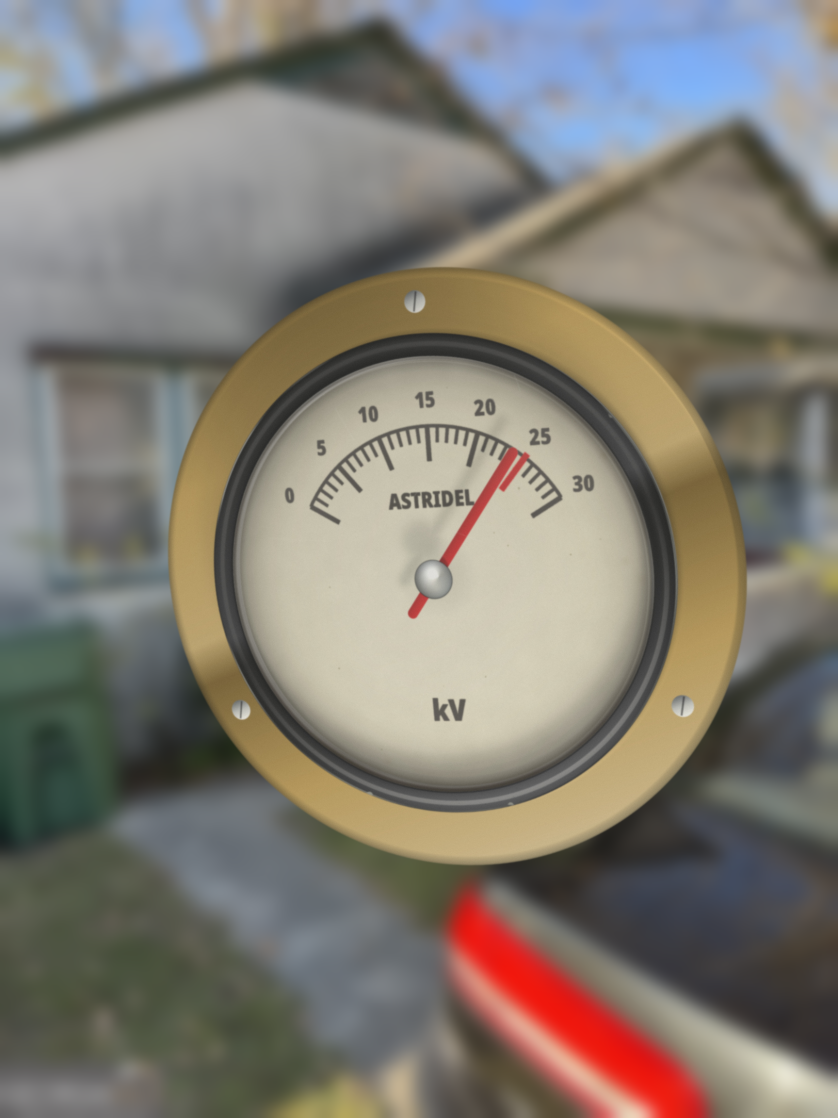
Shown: 24 kV
